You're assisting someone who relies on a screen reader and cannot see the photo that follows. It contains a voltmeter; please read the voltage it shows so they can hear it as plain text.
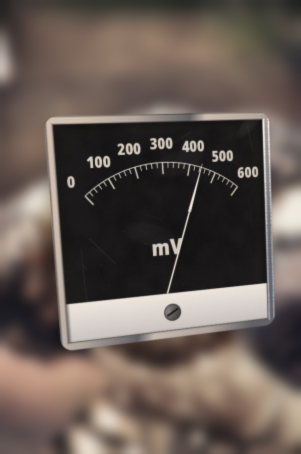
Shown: 440 mV
